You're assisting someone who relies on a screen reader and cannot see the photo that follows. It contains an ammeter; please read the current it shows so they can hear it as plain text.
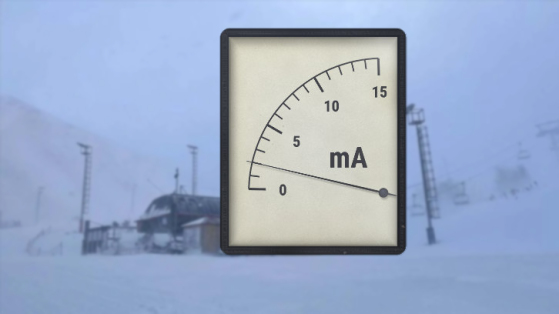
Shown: 2 mA
